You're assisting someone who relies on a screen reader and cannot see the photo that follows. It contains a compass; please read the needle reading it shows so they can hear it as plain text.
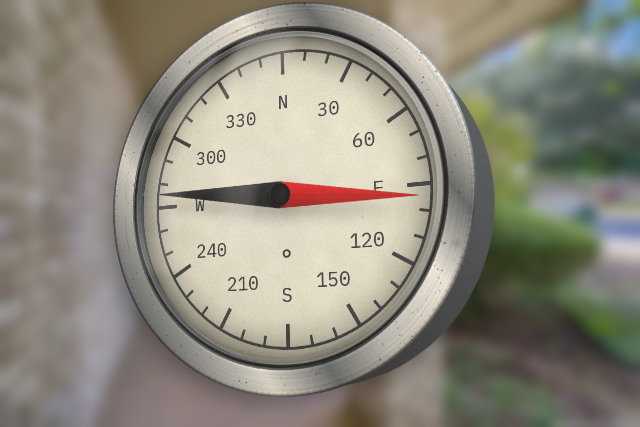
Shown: 95 °
